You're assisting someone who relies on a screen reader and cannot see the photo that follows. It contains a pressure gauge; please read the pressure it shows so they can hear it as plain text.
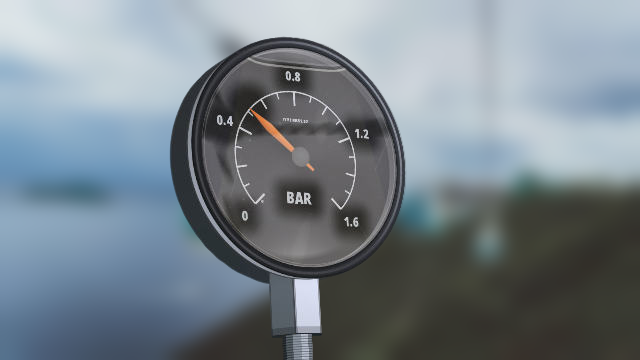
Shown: 0.5 bar
